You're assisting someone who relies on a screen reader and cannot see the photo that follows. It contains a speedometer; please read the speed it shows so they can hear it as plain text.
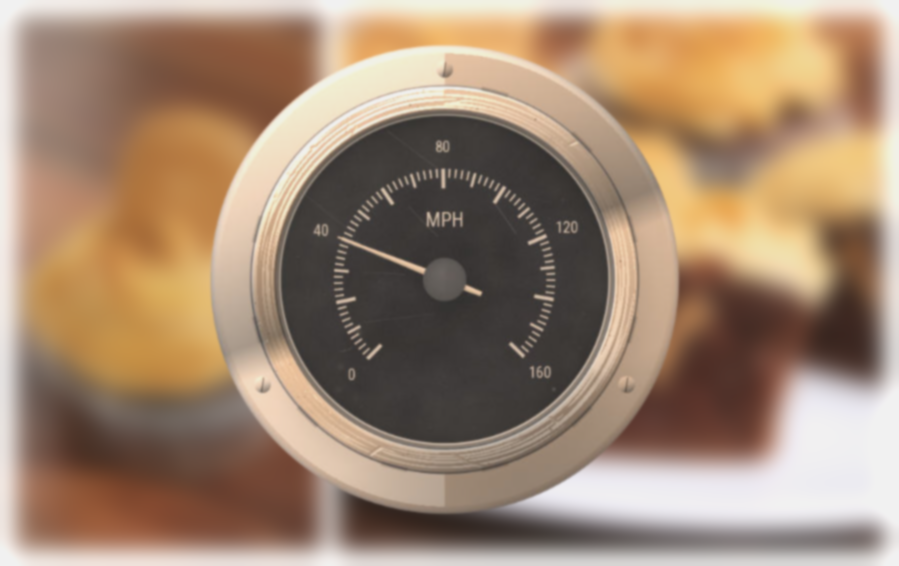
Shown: 40 mph
